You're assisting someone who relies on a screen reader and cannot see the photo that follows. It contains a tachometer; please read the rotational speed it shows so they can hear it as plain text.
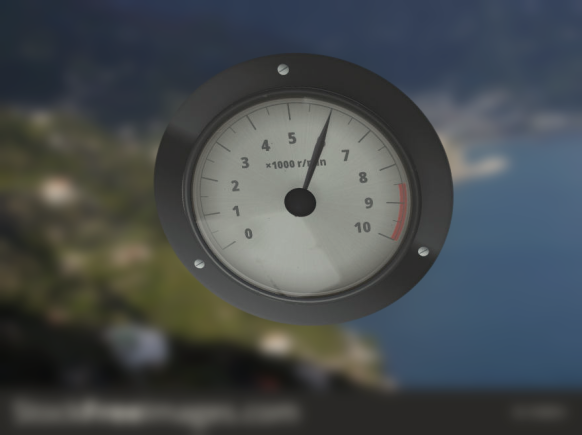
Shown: 6000 rpm
